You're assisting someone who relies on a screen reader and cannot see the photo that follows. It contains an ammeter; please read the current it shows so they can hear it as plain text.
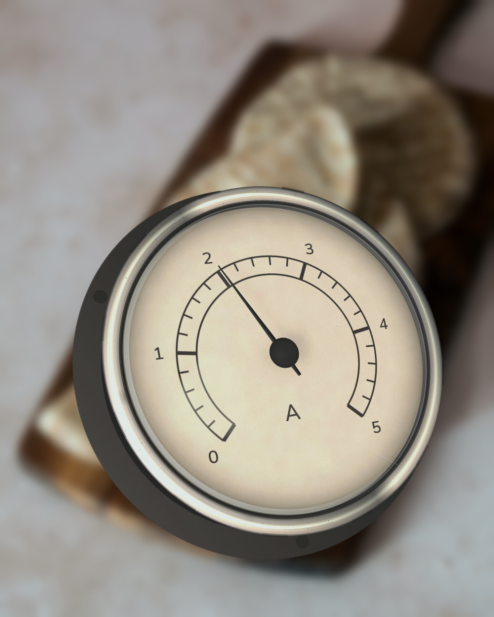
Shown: 2 A
